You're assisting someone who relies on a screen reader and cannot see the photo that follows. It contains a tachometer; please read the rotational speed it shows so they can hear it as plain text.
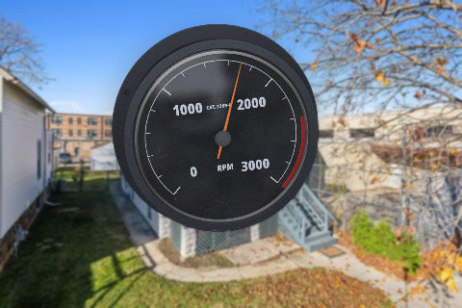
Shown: 1700 rpm
